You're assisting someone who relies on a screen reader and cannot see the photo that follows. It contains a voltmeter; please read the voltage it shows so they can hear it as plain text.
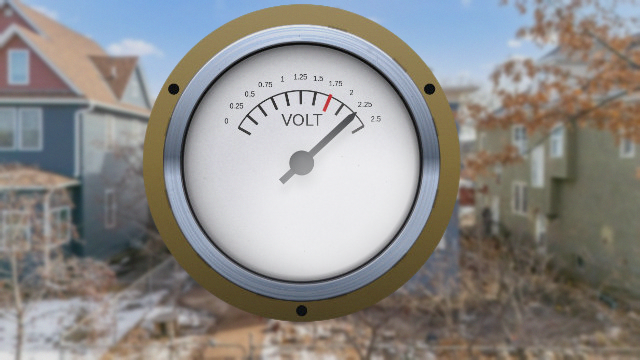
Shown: 2.25 V
